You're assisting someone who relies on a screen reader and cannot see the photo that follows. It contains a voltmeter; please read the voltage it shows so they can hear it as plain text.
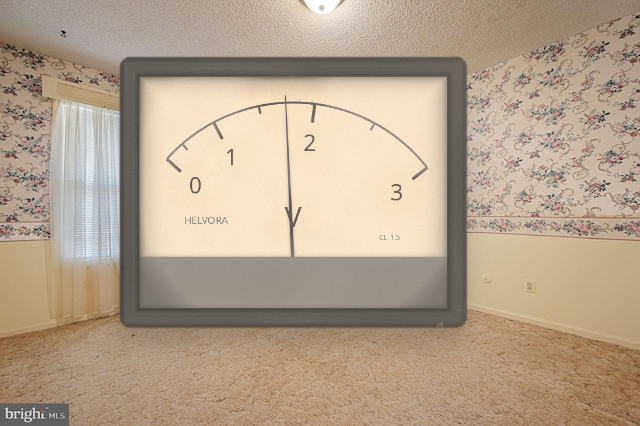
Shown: 1.75 V
